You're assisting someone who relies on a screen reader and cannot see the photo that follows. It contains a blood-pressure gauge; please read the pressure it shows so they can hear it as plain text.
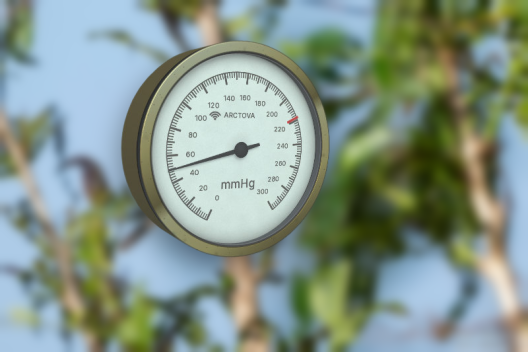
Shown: 50 mmHg
